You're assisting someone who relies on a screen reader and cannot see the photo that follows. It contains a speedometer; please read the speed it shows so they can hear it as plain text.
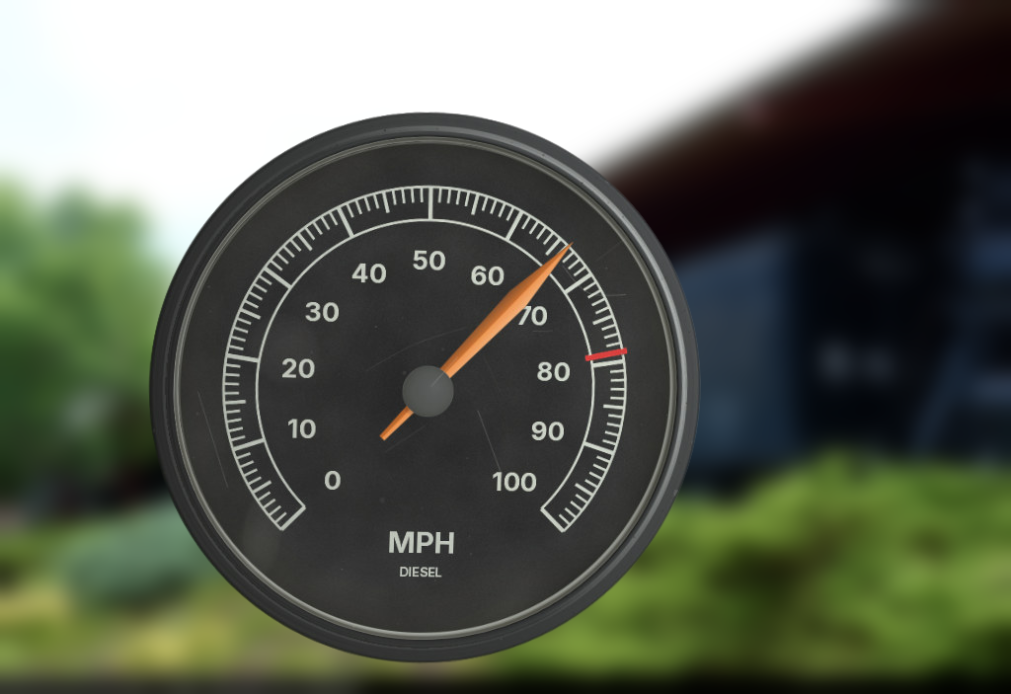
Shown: 66 mph
